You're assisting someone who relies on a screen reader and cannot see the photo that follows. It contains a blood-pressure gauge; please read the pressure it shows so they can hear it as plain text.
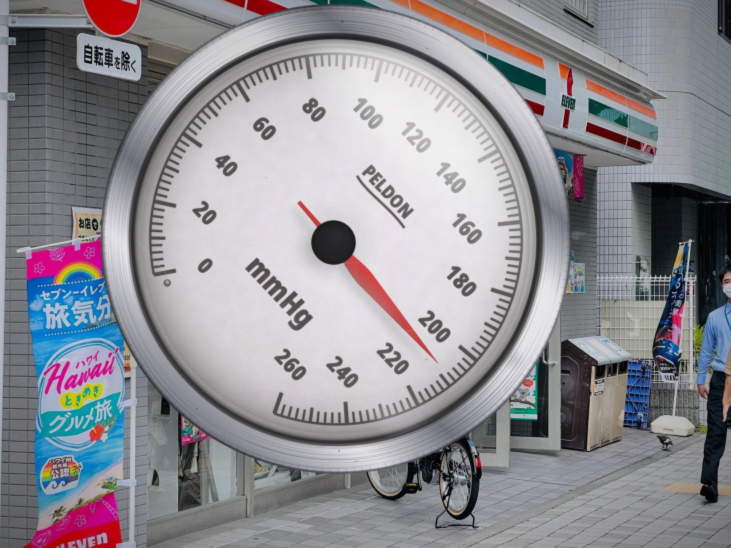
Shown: 208 mmHg
